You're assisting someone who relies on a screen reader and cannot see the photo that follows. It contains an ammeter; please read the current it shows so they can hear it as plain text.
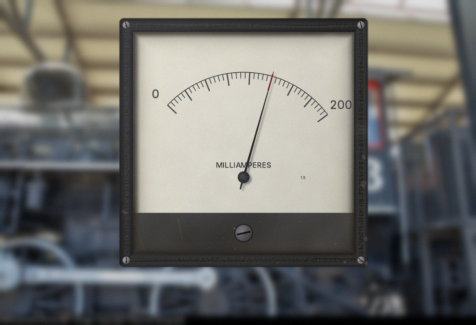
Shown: 125 mA
